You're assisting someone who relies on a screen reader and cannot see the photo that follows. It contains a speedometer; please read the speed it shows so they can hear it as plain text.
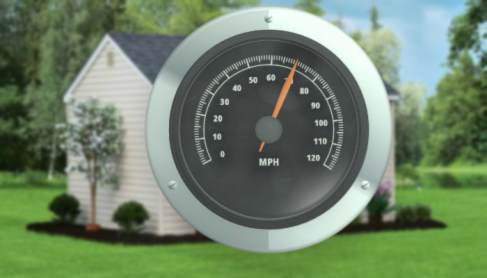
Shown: 70 mph
